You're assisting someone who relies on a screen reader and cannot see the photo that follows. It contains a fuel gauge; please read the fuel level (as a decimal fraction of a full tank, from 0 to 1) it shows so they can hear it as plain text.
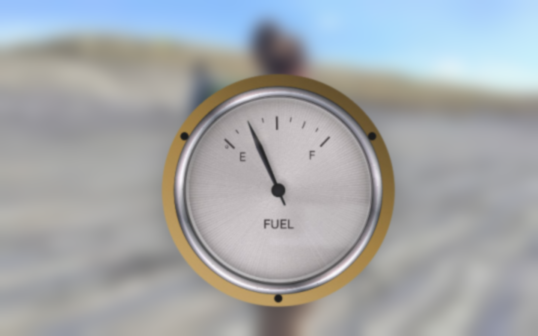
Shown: 0.25
